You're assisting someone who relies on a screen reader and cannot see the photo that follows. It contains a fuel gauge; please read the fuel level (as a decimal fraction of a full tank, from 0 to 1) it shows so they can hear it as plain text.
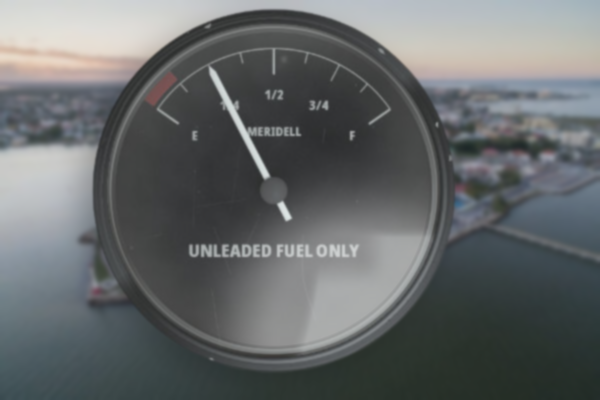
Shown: 0.25
